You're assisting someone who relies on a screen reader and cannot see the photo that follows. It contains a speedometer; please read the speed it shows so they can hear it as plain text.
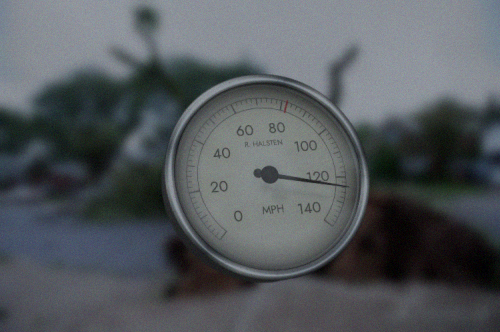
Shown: 124 mph
